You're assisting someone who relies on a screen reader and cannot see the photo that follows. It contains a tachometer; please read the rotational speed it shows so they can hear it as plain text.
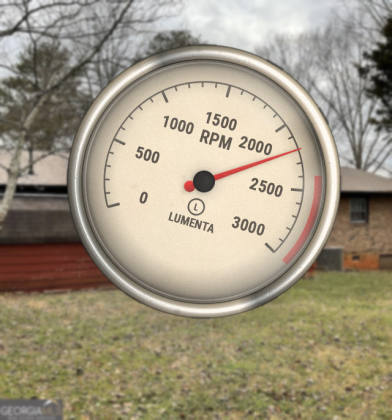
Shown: 2200 rpm
